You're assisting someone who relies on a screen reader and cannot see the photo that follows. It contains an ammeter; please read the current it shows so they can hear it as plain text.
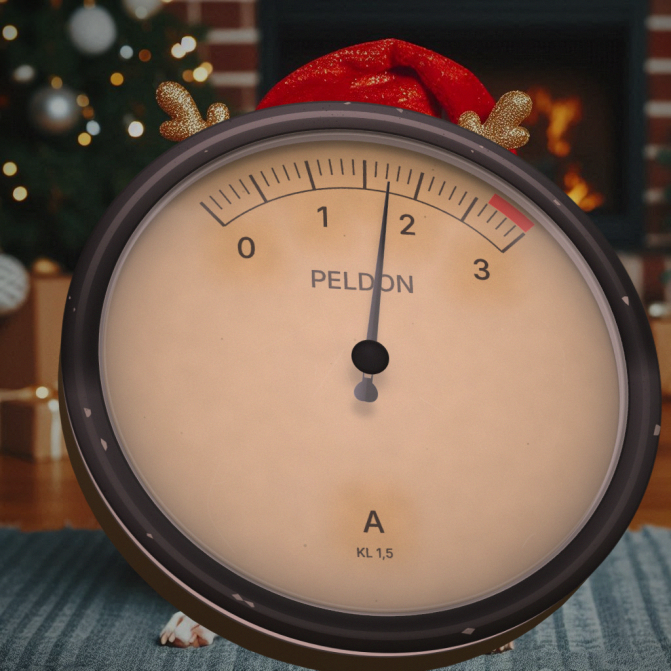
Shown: 1.7 A
